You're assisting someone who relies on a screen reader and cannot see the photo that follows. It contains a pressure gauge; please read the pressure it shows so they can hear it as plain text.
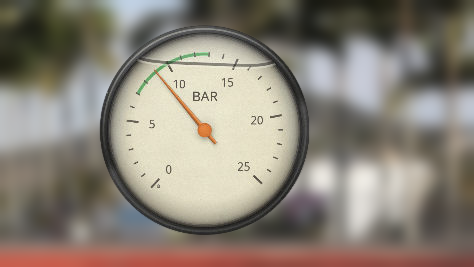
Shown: 9 bar
